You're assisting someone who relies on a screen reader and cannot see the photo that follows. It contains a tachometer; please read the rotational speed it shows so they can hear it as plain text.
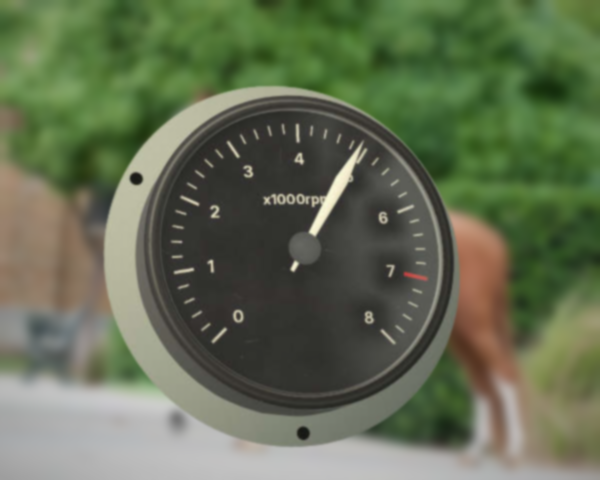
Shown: 4900 rpm
